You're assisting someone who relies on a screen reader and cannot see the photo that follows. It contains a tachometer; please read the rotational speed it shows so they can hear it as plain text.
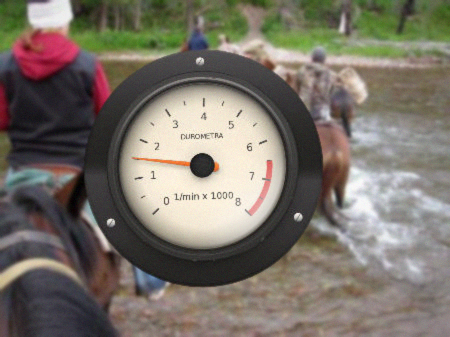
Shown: 1500 rpm
